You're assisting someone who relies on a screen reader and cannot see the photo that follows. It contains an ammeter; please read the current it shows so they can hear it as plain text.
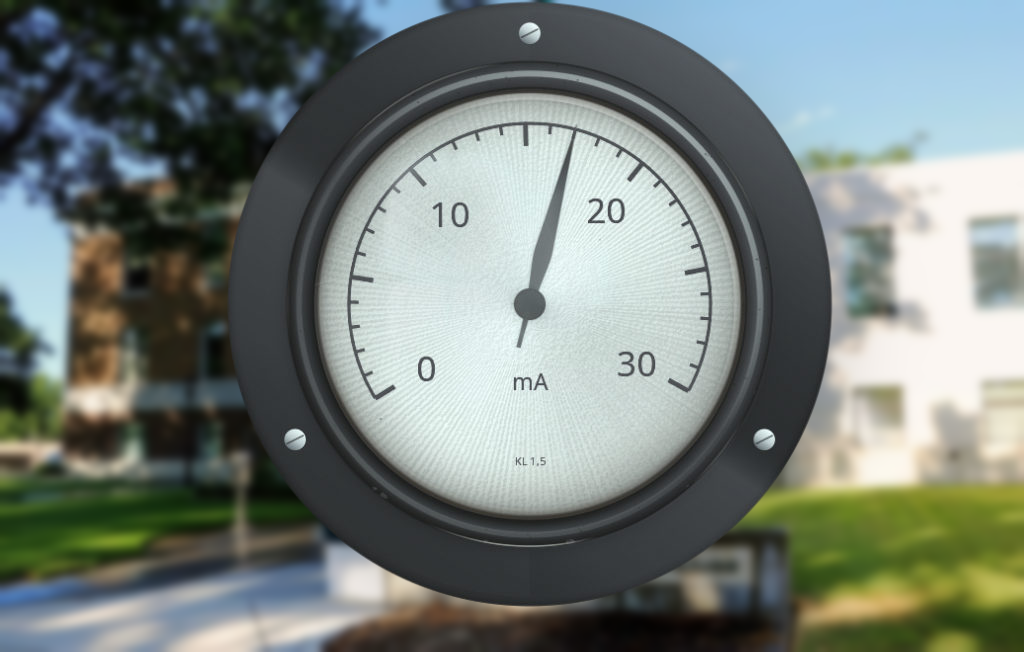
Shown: 17 mA
